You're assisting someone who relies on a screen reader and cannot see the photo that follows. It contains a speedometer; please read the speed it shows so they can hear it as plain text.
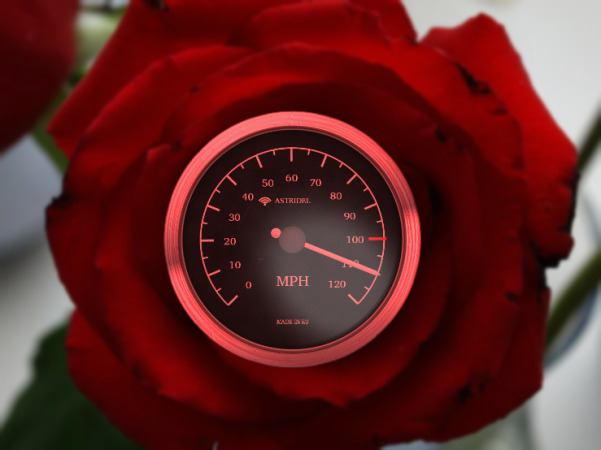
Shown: 110 mph
